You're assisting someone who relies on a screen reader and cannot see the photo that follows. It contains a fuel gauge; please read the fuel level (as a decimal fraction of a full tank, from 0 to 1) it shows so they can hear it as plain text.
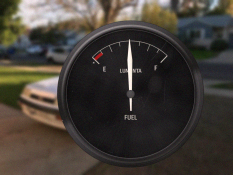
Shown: 0.5
